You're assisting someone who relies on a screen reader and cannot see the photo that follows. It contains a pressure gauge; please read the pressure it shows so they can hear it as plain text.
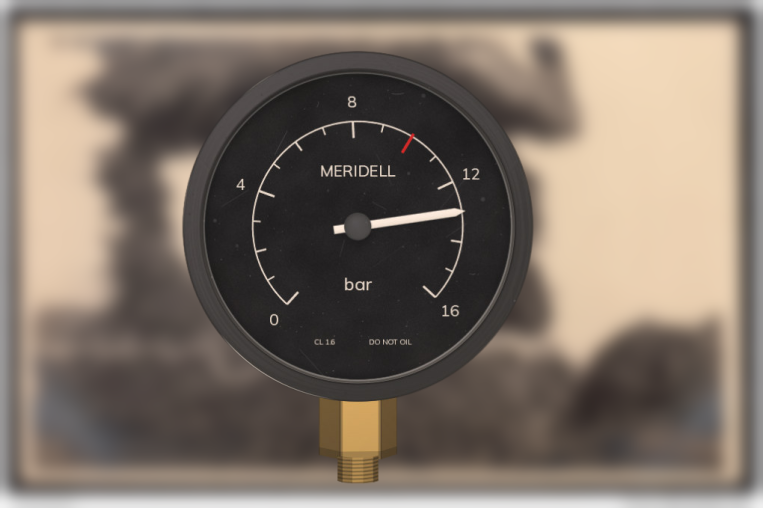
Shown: 13 bar
